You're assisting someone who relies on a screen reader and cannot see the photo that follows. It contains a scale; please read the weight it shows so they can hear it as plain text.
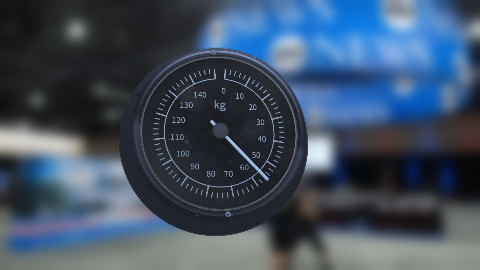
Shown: 56 kg
